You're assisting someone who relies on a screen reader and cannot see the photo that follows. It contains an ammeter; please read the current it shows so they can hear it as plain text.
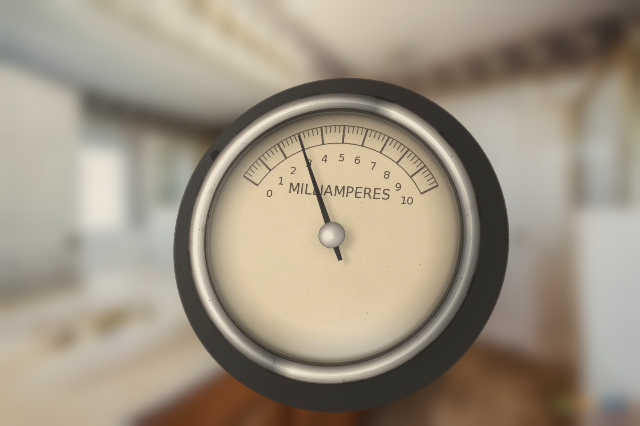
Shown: 3 mA
